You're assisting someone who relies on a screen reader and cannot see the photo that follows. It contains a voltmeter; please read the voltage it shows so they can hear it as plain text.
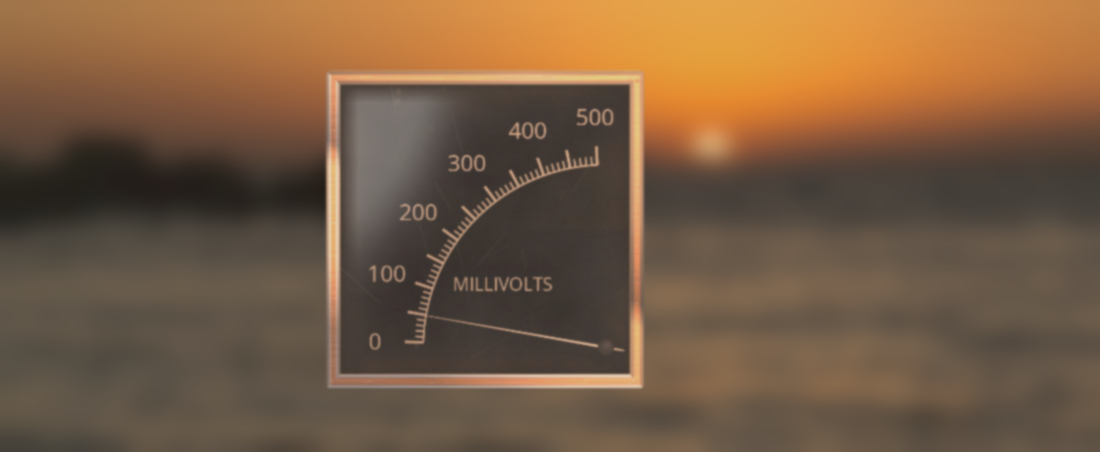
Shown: 50 mV
